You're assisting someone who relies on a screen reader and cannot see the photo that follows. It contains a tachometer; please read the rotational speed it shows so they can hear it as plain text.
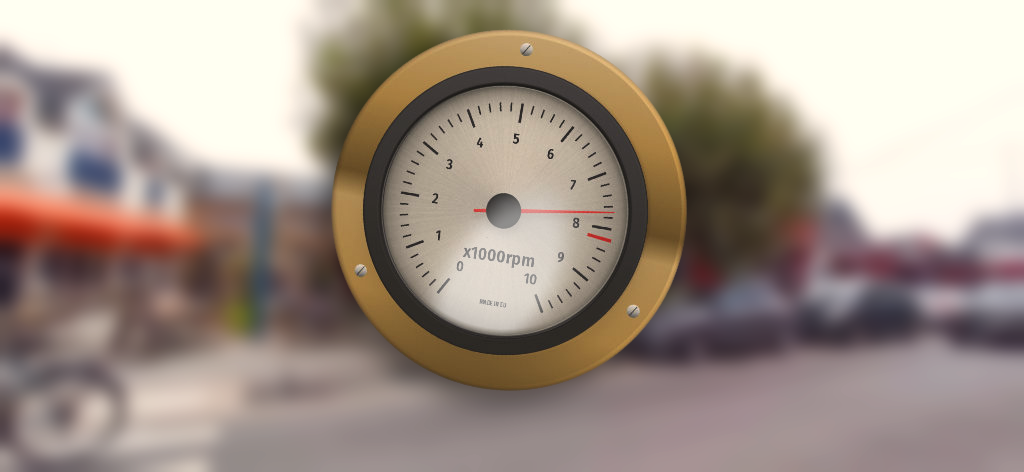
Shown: 7700 rpm
